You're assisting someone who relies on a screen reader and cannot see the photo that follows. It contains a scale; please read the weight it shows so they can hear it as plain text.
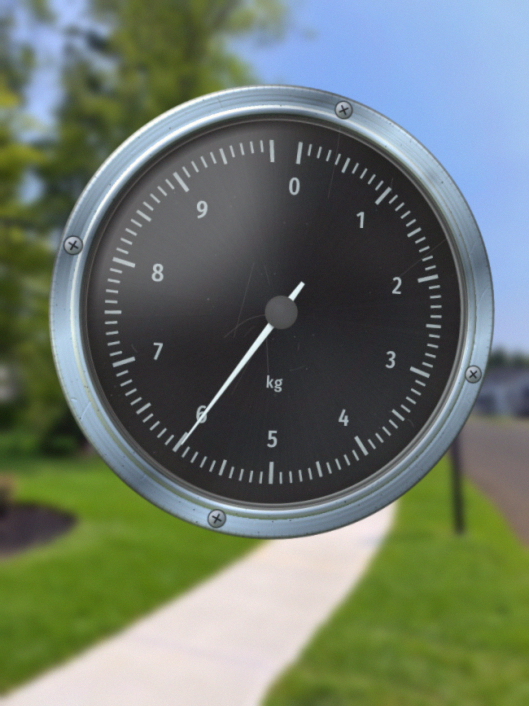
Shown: 6 kg
